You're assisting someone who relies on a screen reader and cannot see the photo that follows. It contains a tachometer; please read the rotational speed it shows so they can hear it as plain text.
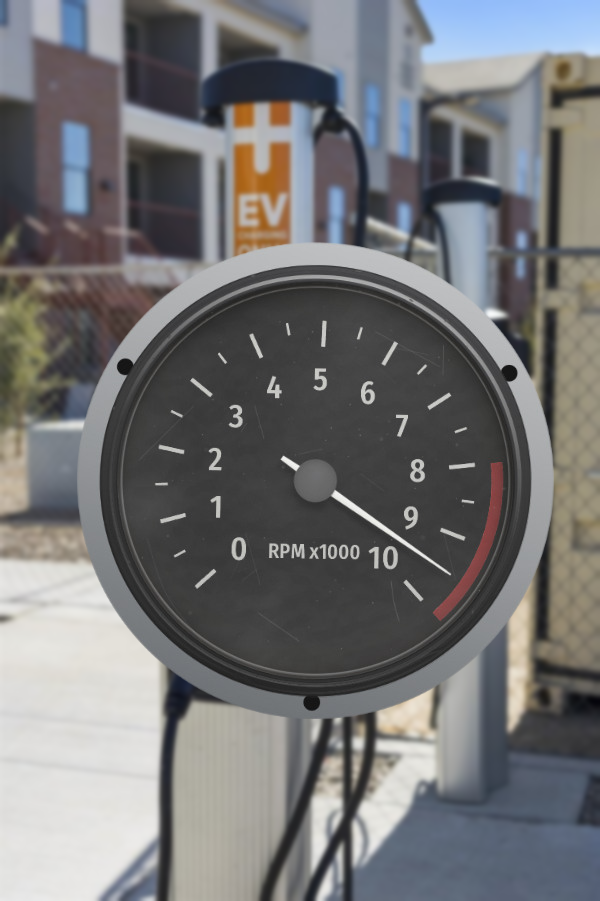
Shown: 9500 rpm
